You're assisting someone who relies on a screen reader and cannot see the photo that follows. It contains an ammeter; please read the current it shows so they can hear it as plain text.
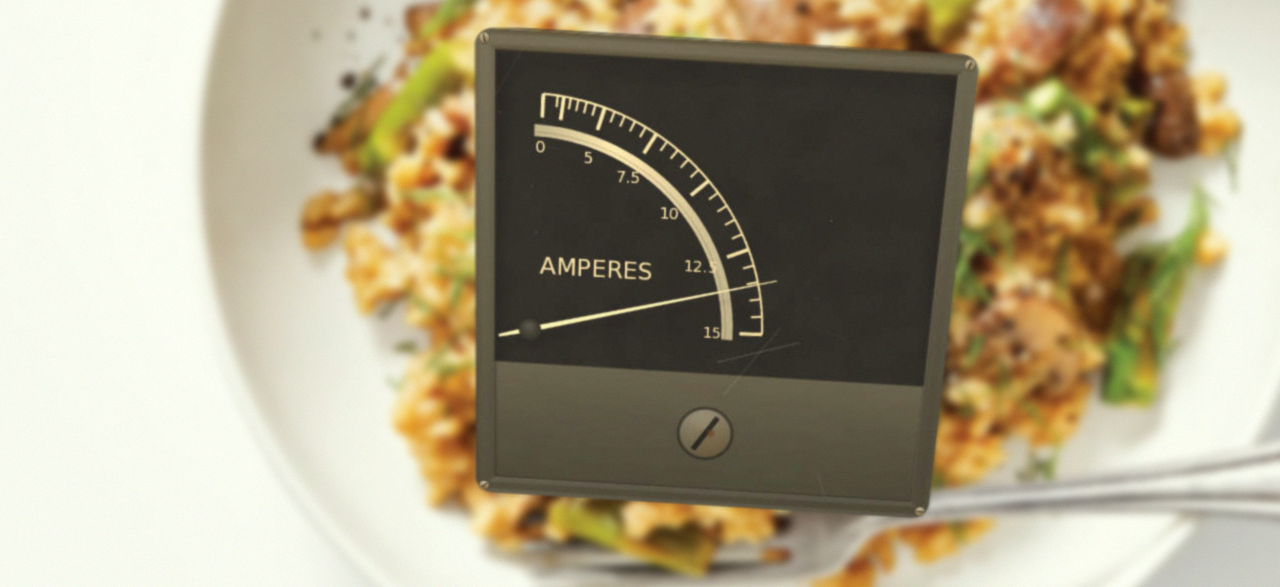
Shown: 13.5 A
